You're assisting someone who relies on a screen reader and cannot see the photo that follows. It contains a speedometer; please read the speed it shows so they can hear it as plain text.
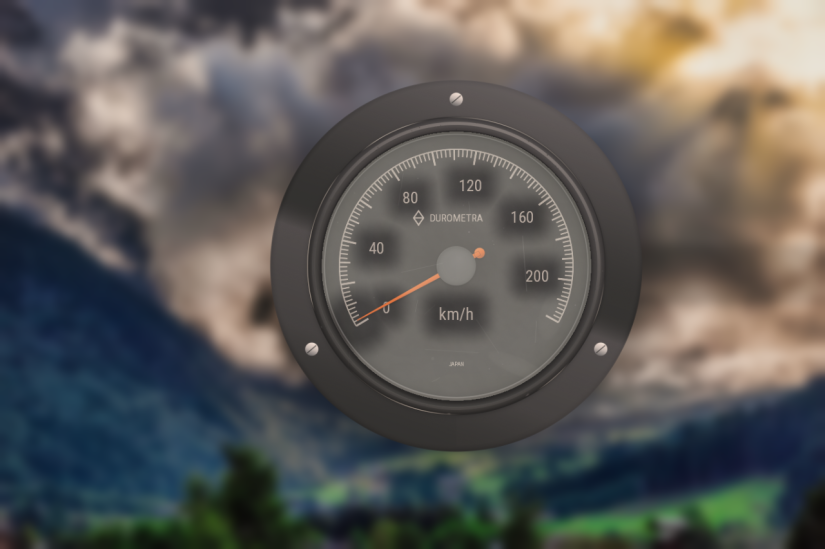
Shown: 2 km/h
